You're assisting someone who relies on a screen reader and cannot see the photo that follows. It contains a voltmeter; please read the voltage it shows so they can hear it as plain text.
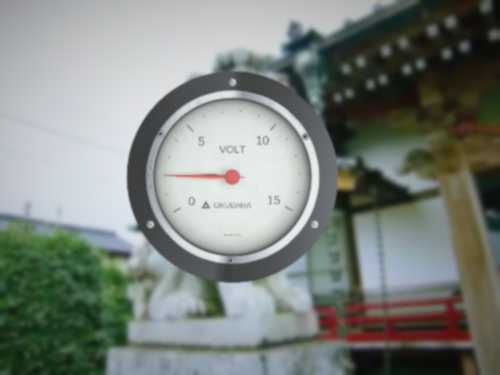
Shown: 2 V
